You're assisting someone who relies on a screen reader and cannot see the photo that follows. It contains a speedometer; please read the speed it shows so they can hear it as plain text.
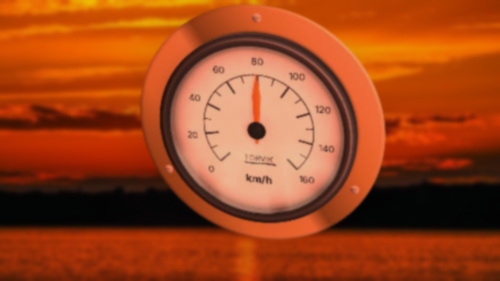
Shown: 80 km/h
